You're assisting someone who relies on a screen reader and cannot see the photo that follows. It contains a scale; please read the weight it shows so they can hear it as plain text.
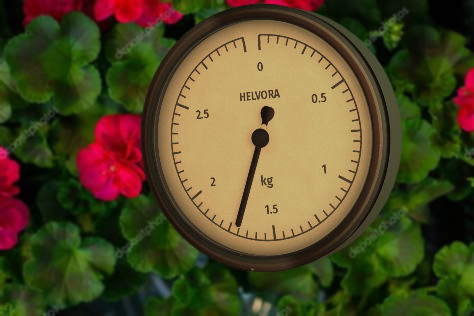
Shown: 1.7 kg
